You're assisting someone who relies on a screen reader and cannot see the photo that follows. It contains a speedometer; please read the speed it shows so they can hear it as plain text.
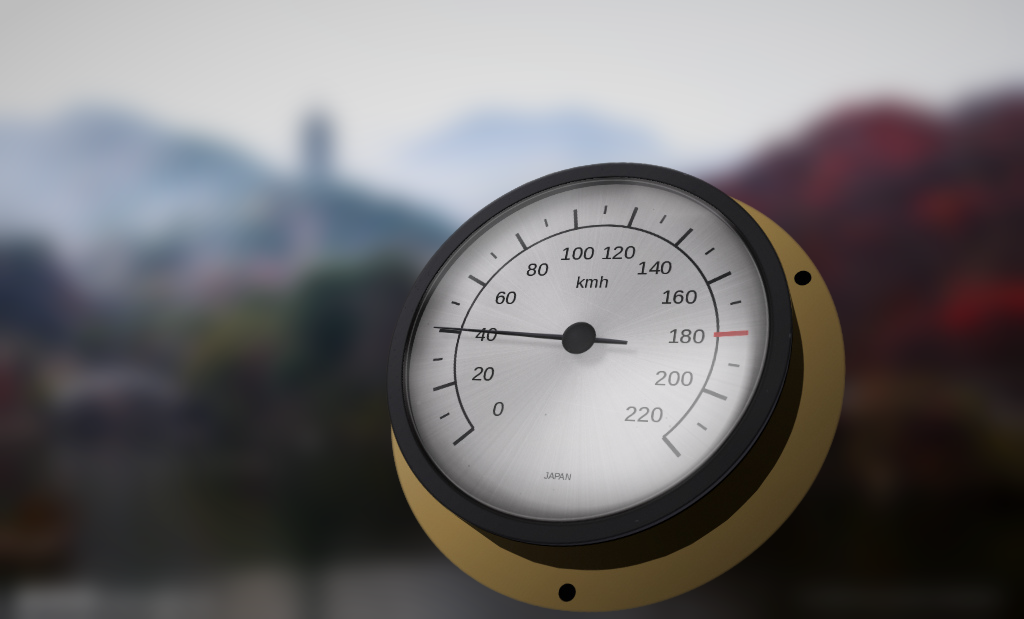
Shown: 40 km/h
